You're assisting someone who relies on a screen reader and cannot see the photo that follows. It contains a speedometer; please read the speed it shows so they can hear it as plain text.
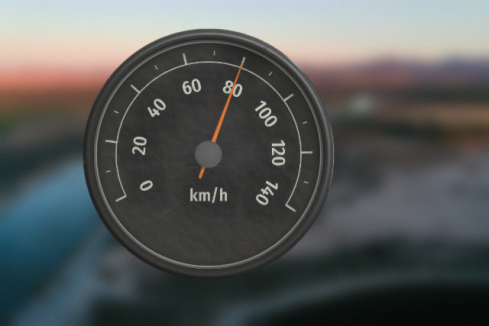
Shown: 80 km/h
